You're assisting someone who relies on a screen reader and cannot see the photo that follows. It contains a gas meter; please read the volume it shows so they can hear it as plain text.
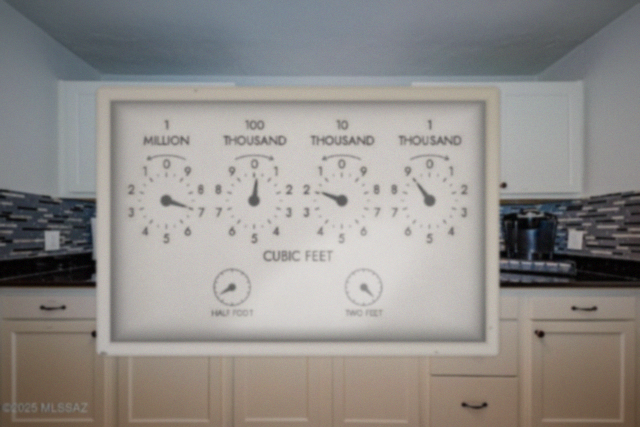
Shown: 701900 ft³
